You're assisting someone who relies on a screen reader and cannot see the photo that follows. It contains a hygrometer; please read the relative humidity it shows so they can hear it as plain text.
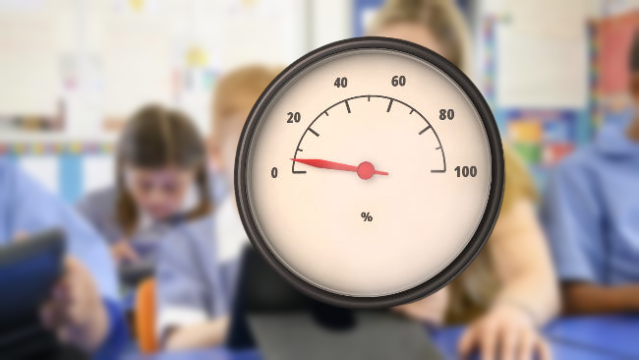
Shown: 5 %
